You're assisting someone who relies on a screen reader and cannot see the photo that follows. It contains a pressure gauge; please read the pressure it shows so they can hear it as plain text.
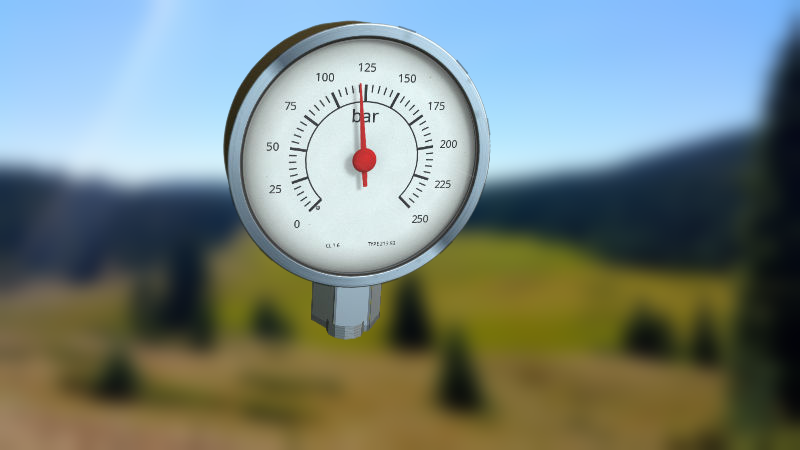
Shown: 120 bar
